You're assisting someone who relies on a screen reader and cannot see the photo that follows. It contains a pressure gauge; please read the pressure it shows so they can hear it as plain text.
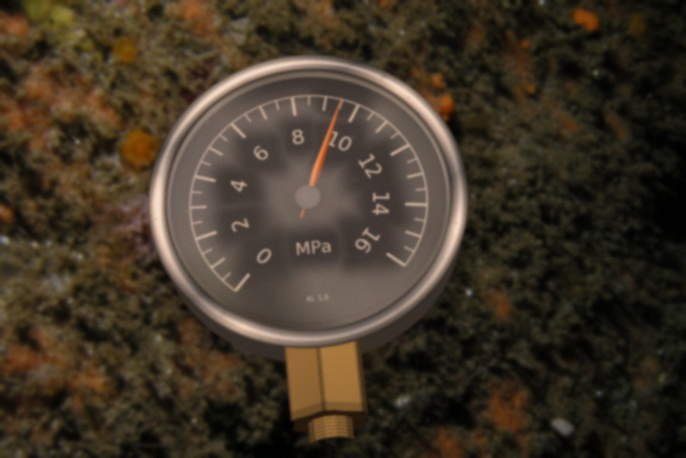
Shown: 9.5 MPa
